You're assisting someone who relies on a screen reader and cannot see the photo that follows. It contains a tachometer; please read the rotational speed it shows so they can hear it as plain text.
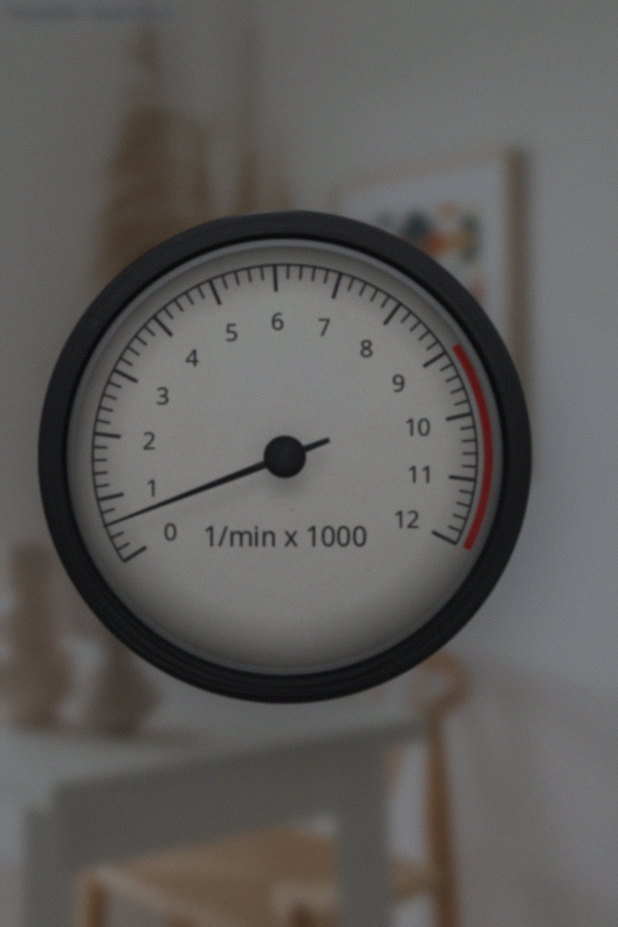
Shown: 600 rpm
